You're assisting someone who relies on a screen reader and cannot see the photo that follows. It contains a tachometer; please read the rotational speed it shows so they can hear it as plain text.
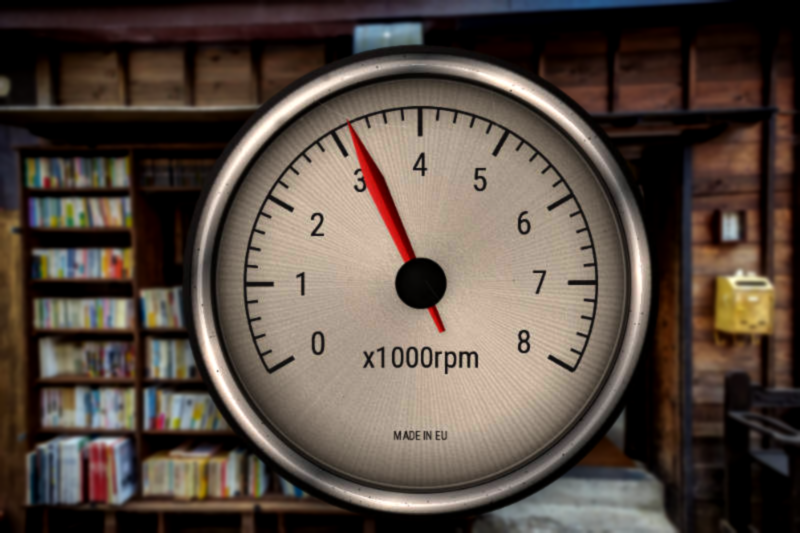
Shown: 3200 rpm
